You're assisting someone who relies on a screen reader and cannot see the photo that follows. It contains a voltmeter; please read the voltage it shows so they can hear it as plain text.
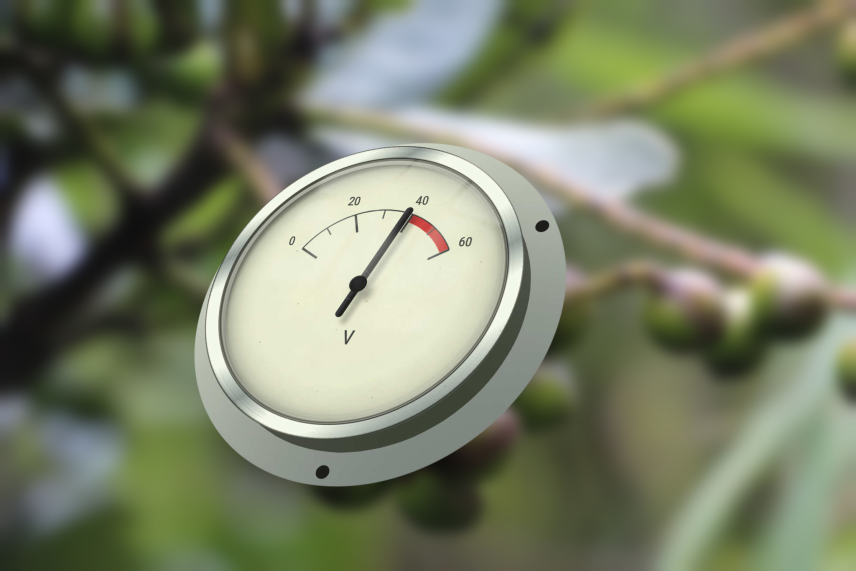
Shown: 40 V
